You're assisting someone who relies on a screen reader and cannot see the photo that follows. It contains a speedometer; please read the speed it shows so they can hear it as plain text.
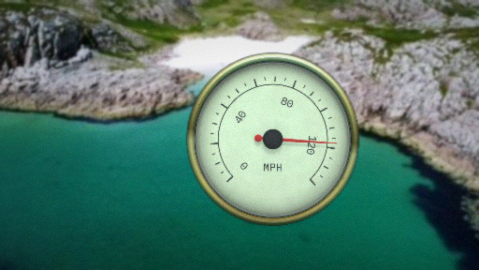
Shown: 117.5 mph
